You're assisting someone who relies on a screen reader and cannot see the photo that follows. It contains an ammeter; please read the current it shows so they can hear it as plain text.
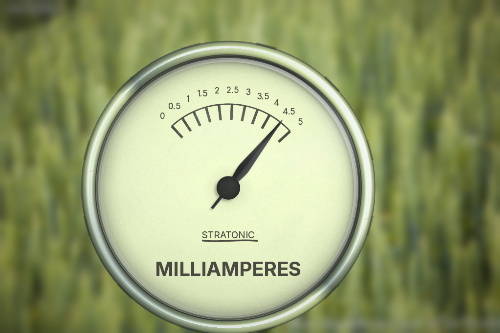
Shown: 4.5 mA
